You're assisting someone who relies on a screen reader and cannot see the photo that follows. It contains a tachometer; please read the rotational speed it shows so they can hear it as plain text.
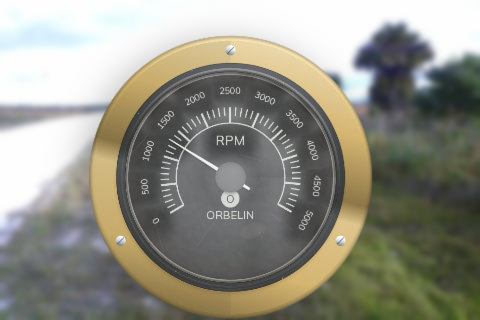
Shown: 1300 rpm
